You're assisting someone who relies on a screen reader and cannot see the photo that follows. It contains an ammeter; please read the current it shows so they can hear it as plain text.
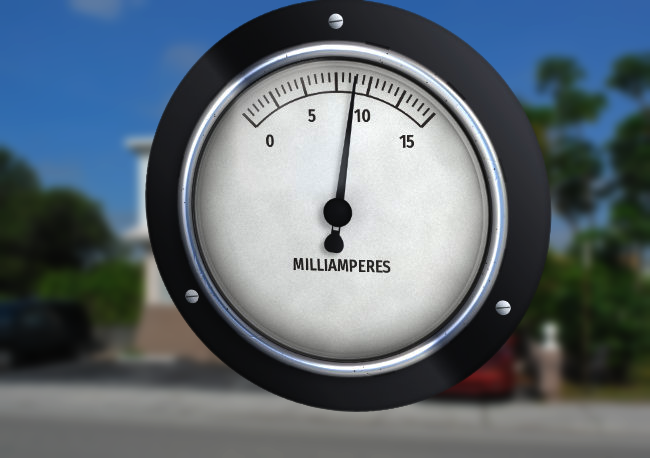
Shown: 9 mA
